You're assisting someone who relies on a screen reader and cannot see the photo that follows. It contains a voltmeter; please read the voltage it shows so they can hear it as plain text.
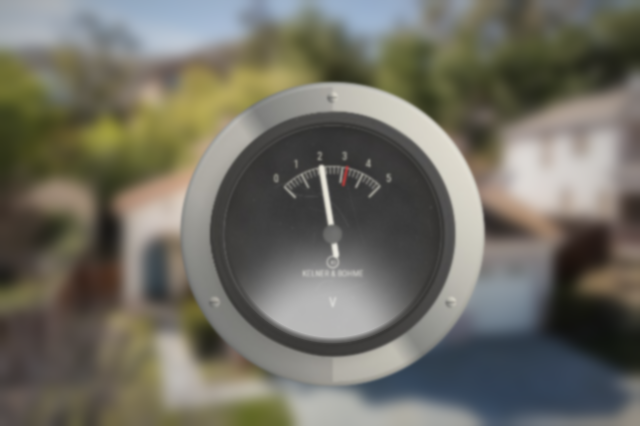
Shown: 2 V
